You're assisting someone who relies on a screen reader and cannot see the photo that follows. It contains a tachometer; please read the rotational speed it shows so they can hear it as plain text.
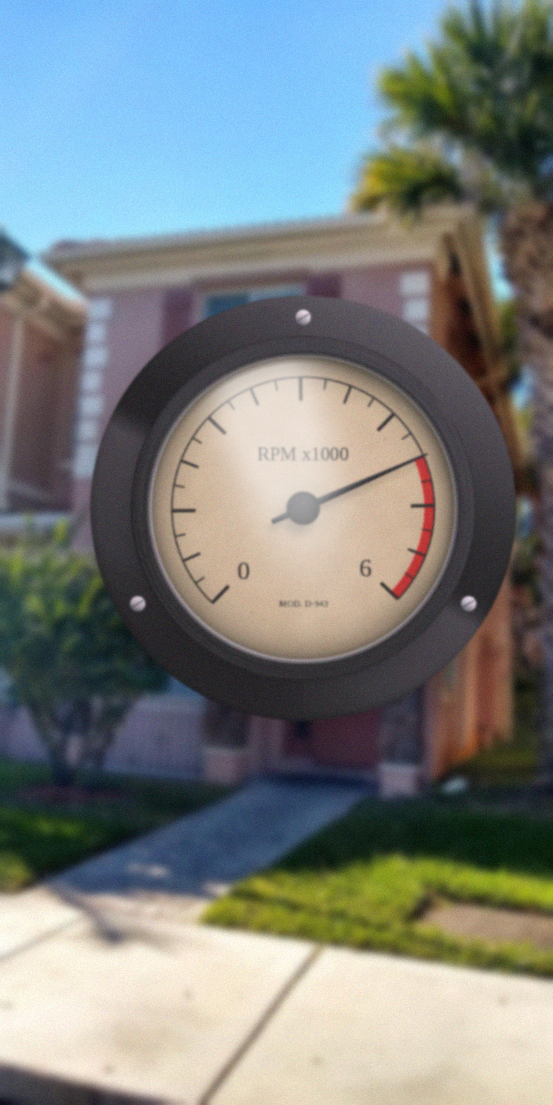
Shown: 4500 rpm
